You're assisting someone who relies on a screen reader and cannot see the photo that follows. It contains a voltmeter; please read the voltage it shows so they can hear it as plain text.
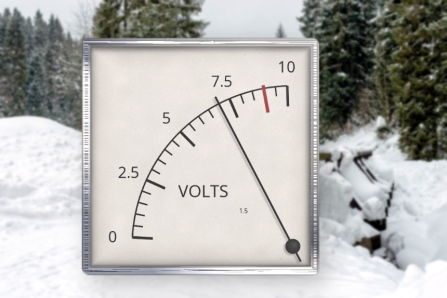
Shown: 7 V
